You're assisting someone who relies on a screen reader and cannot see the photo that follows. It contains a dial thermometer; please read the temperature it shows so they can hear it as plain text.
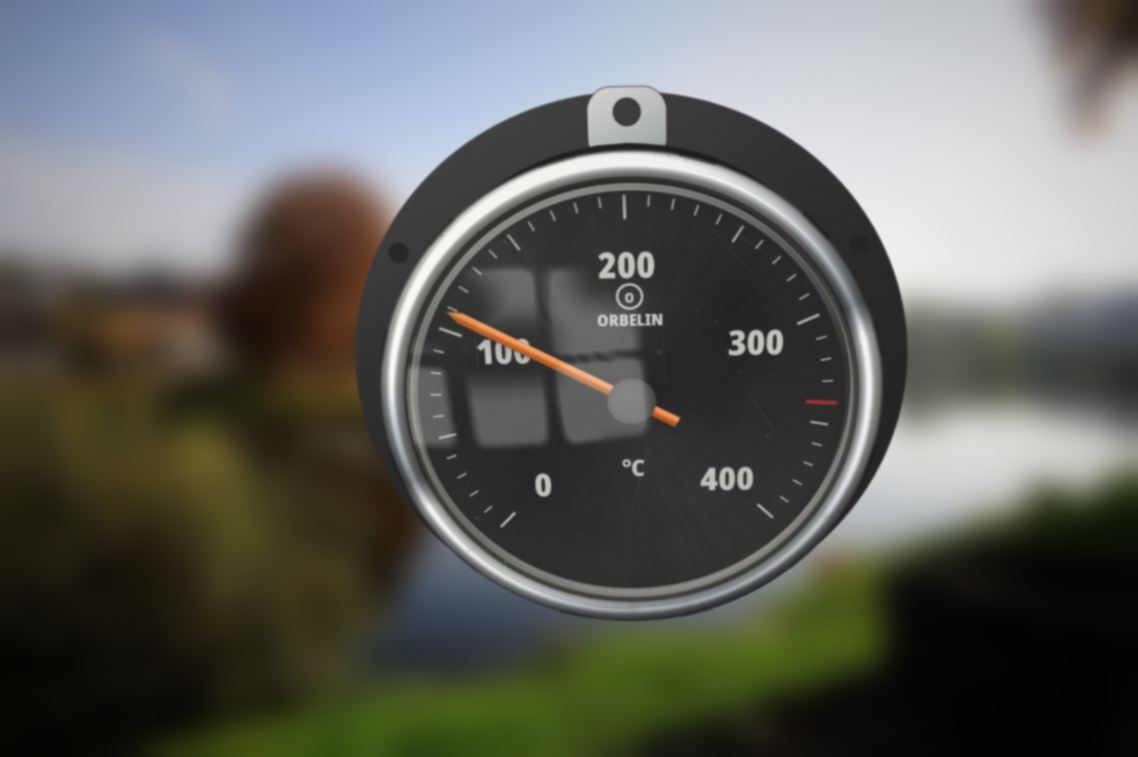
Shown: 110 °C
